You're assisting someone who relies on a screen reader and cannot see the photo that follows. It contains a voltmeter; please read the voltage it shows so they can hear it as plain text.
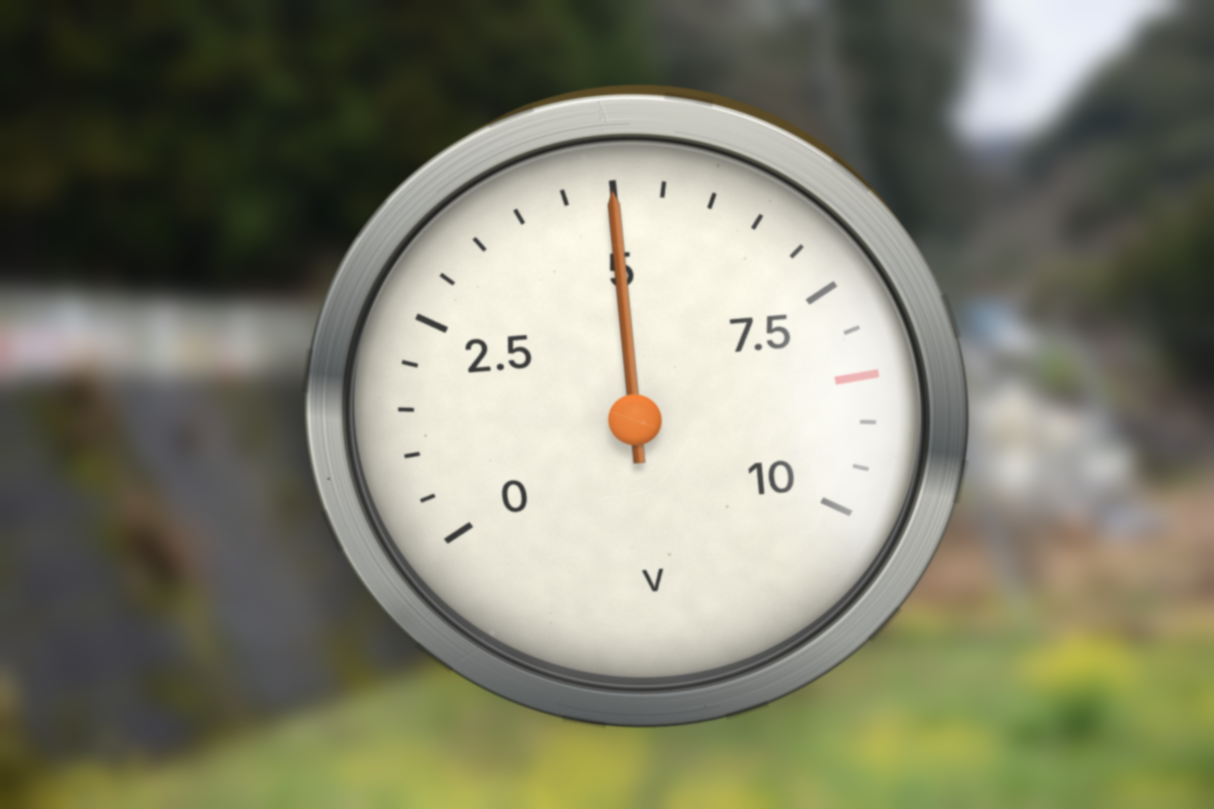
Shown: 5 V
